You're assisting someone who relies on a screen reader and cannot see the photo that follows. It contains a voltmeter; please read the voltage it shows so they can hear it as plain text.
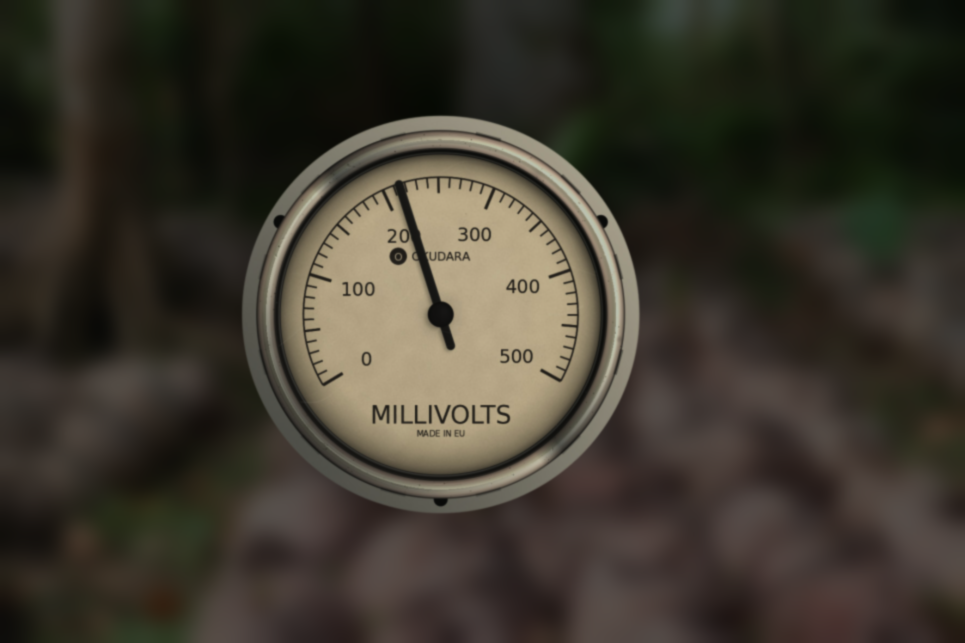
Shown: 215 mV
